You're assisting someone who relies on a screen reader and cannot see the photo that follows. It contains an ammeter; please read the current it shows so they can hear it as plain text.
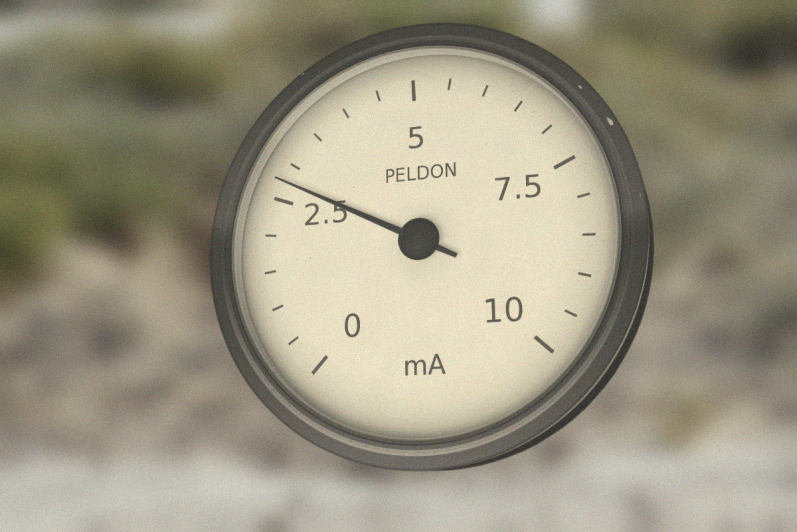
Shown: 2.75 mA
